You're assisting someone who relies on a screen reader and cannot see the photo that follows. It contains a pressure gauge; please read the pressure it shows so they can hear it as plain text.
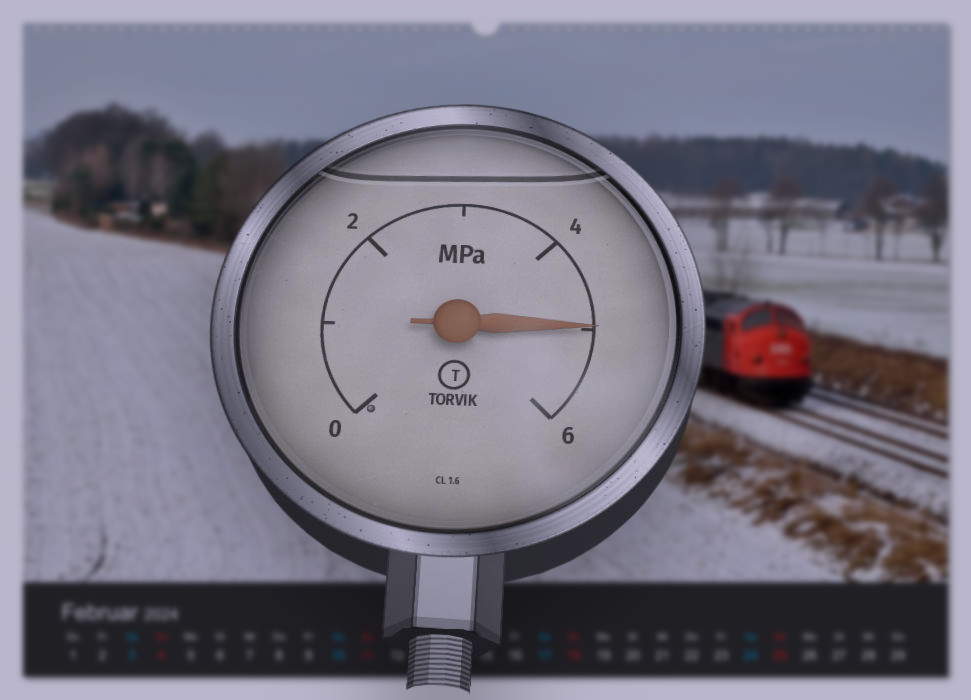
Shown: 5 MPa
